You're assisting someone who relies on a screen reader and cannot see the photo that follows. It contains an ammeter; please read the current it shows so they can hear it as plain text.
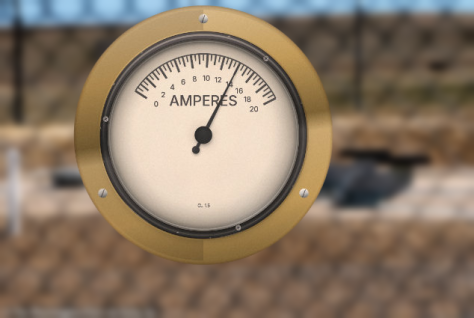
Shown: 14 A
